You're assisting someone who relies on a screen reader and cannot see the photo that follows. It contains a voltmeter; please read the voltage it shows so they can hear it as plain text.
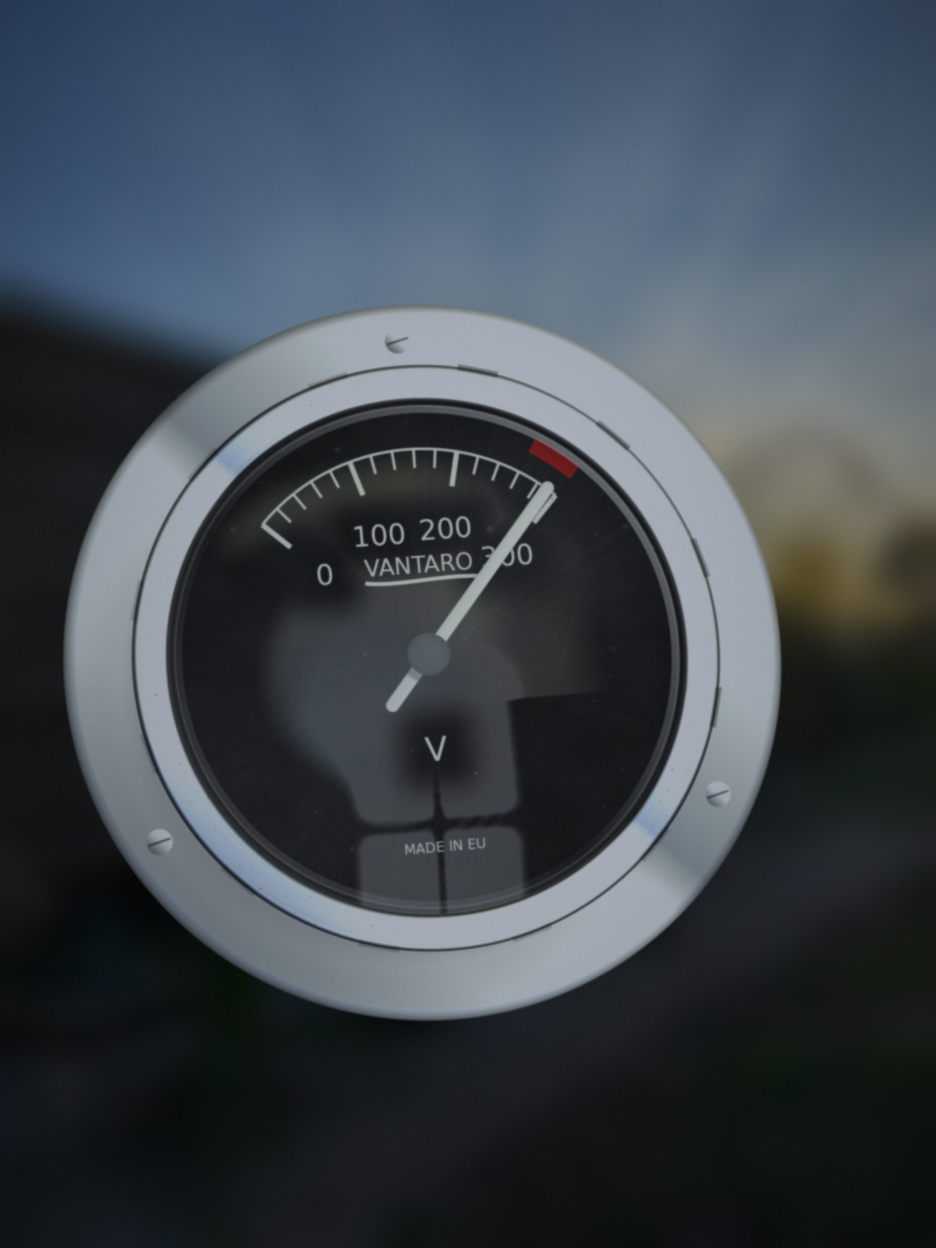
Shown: 290 V
